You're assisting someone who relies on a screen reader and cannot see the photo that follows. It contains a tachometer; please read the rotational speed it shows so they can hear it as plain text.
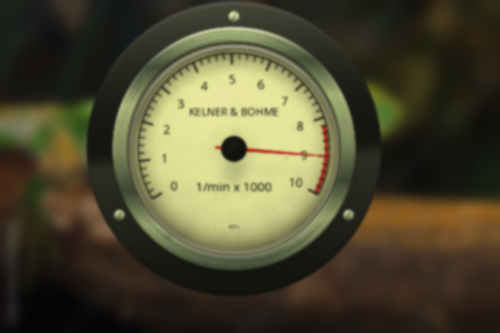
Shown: 9000 rpm
